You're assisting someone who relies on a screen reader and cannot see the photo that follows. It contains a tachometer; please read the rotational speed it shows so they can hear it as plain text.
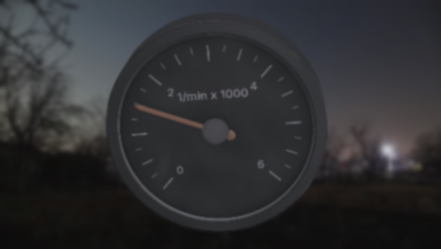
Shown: 1500 rpm
